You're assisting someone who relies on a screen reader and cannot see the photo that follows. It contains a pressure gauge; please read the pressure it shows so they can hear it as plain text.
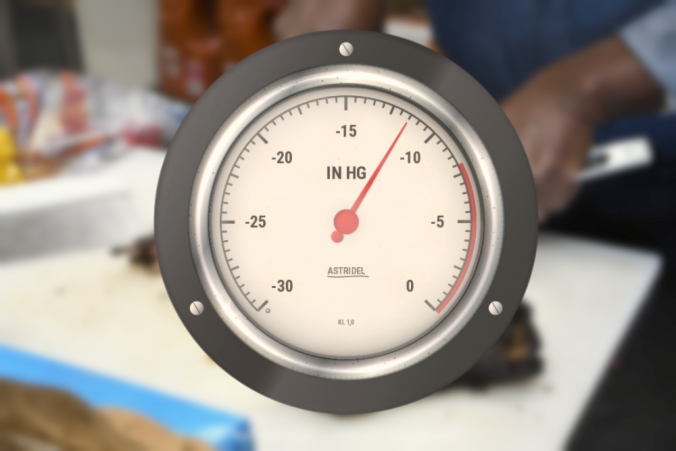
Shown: -11.5 inHg
